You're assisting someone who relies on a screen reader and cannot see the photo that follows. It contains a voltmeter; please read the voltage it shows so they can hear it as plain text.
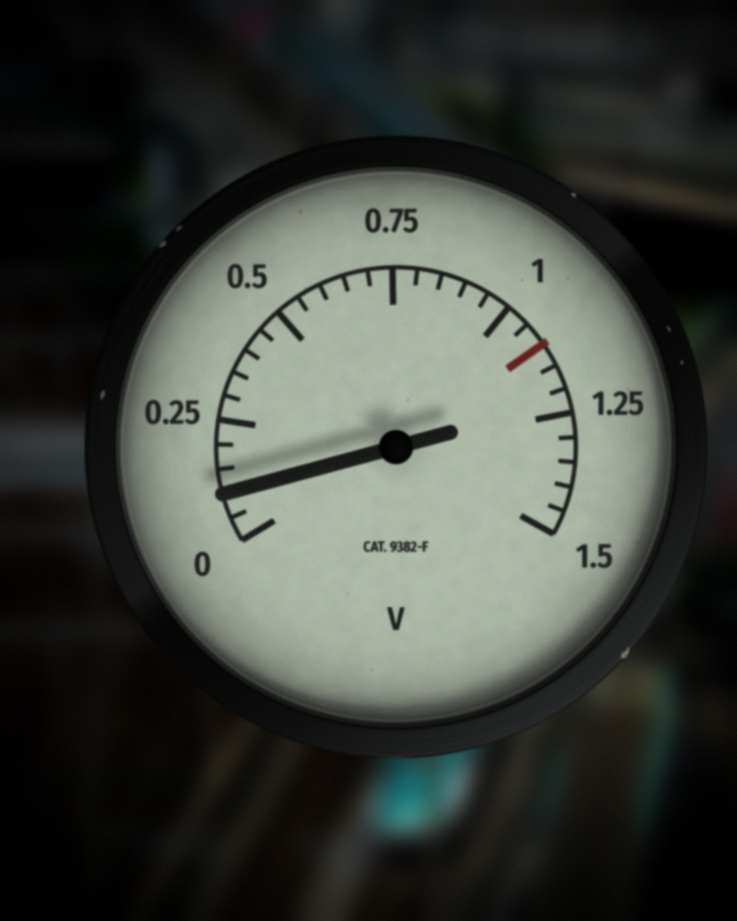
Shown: 0.1 V
